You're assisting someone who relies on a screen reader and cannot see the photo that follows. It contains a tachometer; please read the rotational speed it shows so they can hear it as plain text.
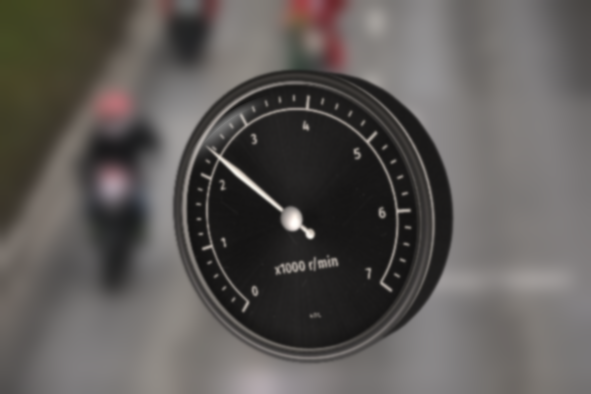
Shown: 2400 rpm
